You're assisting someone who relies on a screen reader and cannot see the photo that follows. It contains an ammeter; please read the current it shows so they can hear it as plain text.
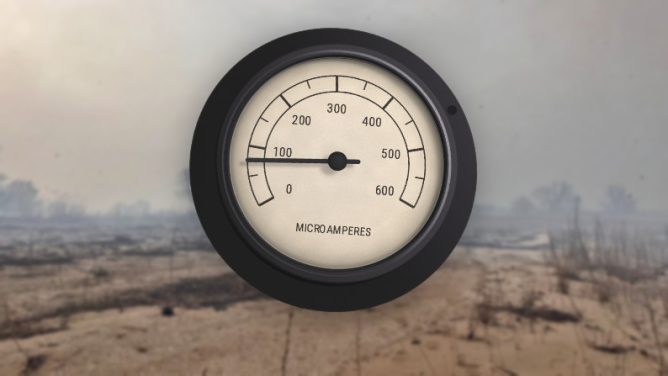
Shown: 75 µA
